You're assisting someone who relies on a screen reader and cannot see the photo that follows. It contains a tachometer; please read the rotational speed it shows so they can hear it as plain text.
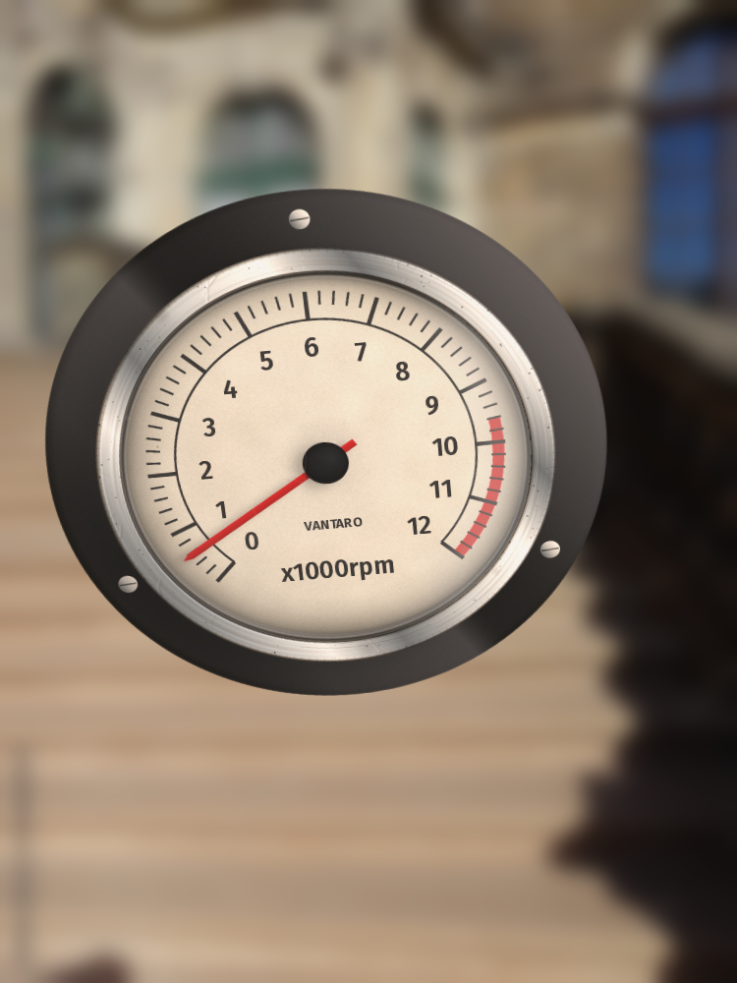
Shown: 600 rpm
